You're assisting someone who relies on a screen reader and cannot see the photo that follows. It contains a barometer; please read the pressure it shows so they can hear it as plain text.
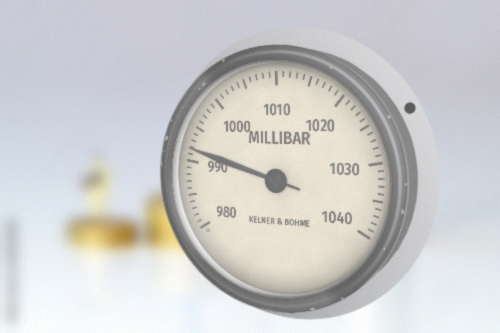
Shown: 992 mbar
